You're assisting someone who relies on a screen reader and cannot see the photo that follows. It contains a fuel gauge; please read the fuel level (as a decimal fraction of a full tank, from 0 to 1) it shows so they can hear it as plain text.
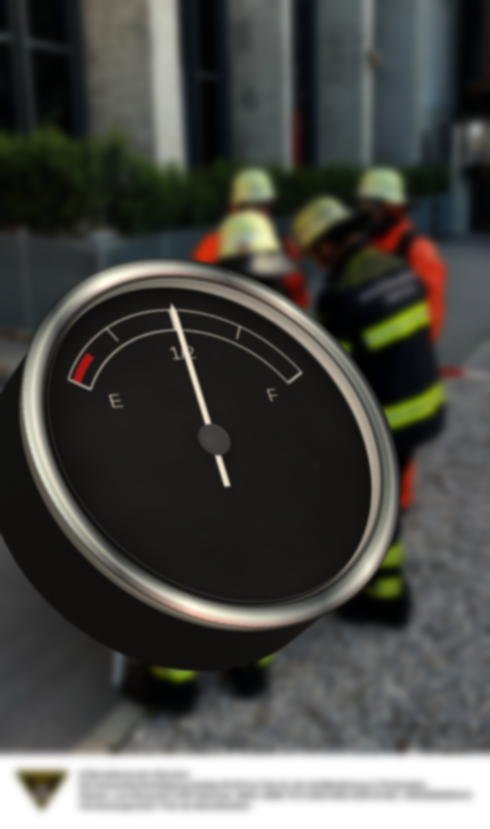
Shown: 0.5
